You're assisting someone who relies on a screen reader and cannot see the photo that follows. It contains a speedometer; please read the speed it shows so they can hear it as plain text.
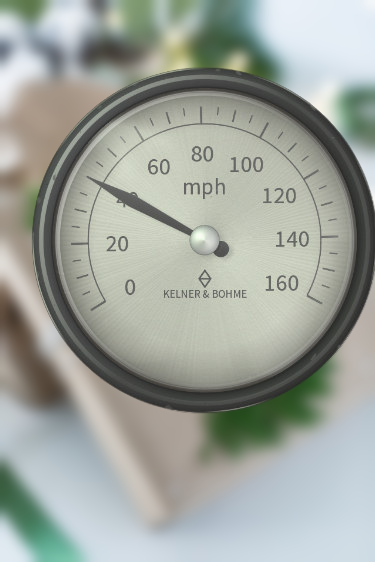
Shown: 40 mph
